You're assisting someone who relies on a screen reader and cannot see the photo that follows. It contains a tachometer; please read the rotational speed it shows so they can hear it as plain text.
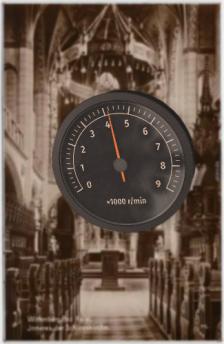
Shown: 4200 rpm
